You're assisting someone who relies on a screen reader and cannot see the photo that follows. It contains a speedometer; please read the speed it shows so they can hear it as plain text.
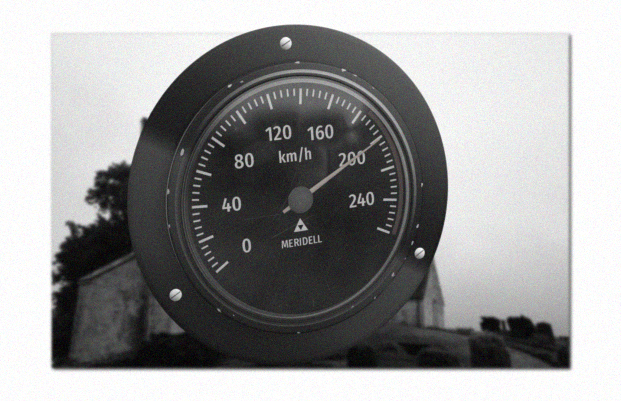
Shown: 200 km/h
